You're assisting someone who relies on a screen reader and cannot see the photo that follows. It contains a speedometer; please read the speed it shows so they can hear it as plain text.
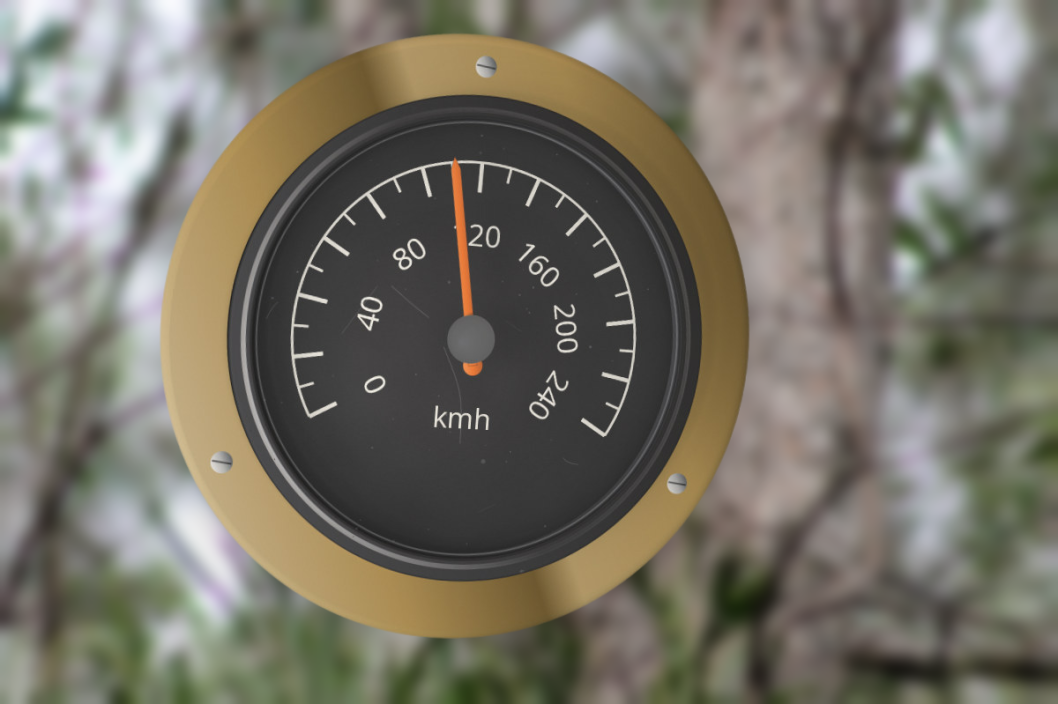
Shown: 110 km/h
